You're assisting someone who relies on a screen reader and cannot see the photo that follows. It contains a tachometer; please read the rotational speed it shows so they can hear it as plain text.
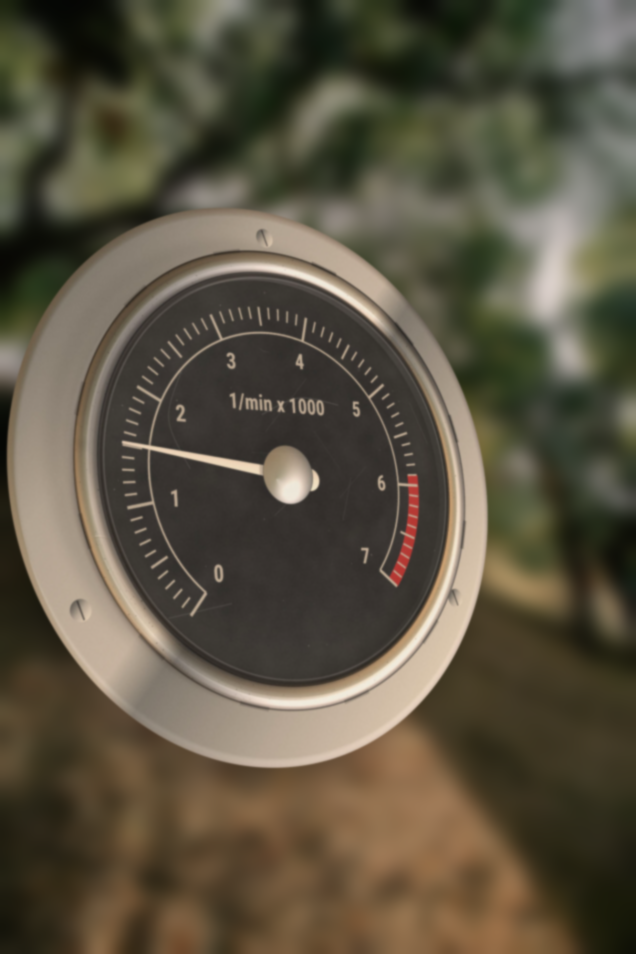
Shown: 1500 rpm
